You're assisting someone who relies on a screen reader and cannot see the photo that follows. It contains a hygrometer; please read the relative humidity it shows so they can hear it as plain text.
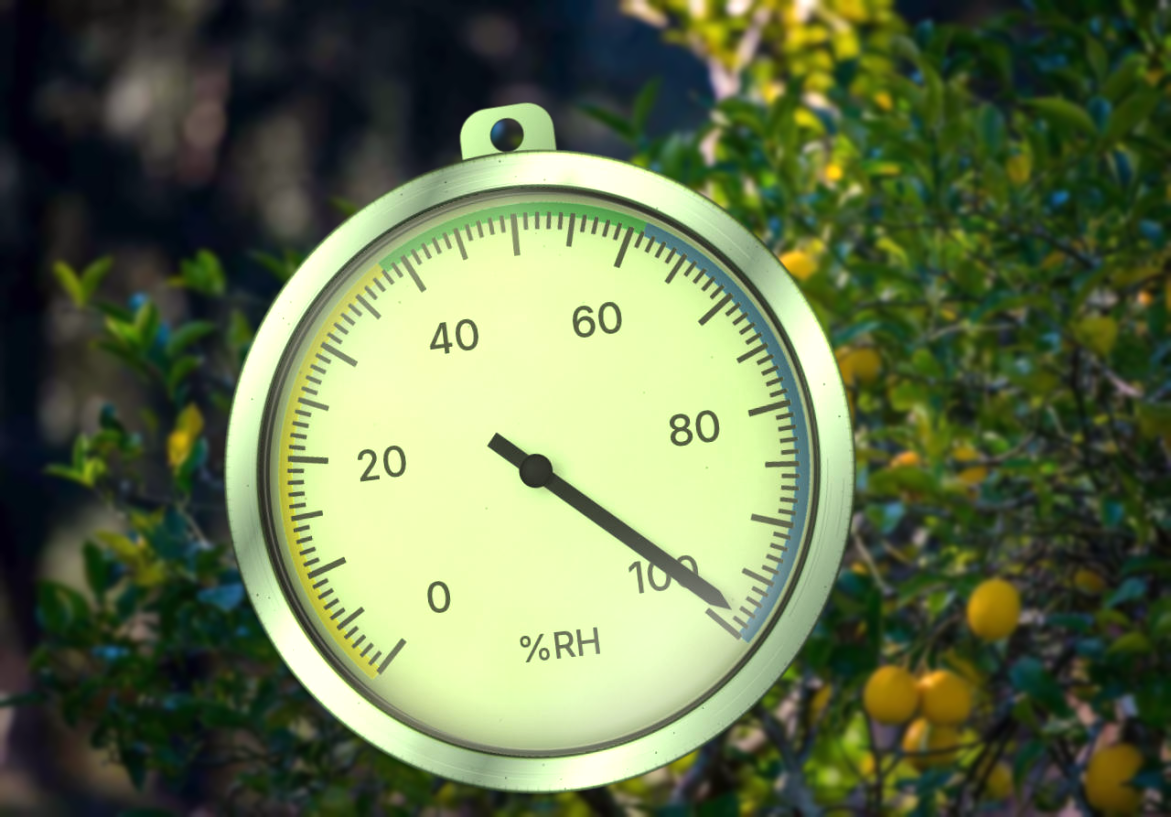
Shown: 98.5 %
